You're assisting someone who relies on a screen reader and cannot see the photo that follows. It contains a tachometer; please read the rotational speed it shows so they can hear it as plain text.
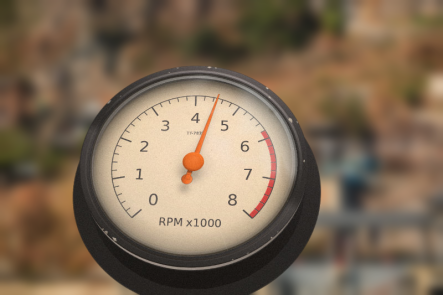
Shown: 4500 rpm
